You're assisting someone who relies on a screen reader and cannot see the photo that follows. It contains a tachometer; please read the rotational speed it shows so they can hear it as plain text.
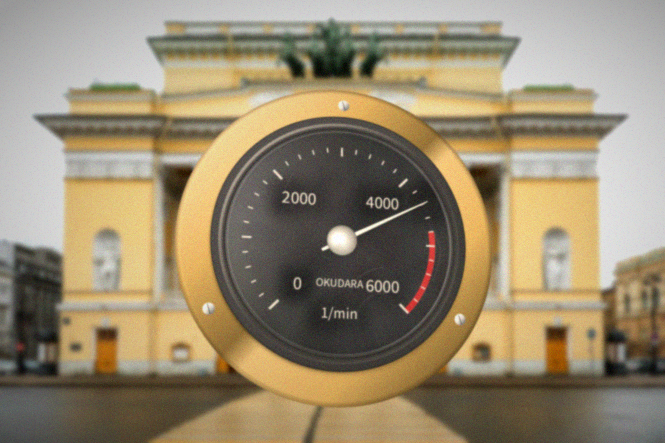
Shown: 4400 rpm
